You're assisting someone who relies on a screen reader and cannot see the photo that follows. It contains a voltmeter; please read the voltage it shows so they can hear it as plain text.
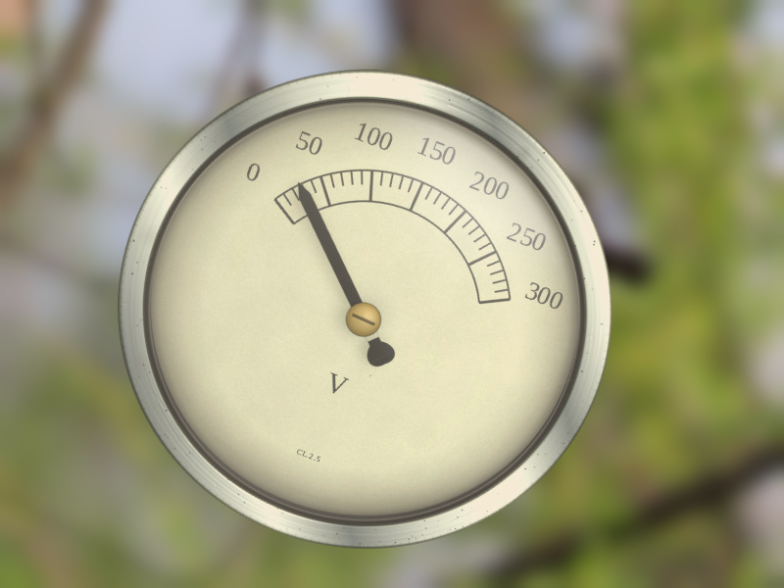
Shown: 30 V
